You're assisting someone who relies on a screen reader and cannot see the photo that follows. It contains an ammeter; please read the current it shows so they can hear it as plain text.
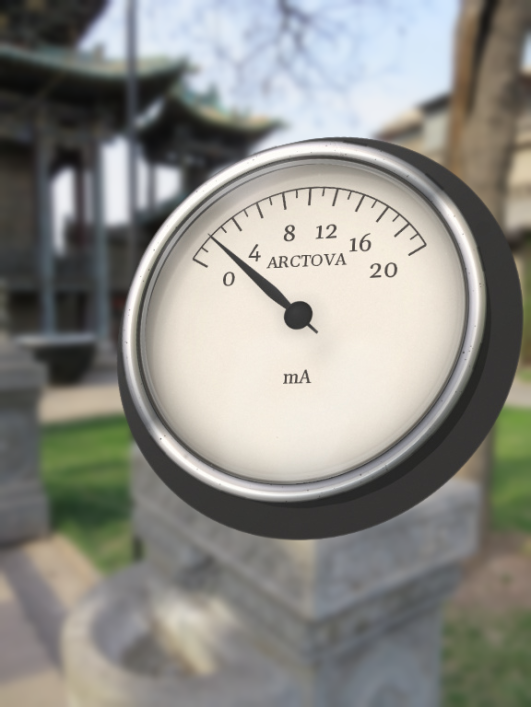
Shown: 2 mA
